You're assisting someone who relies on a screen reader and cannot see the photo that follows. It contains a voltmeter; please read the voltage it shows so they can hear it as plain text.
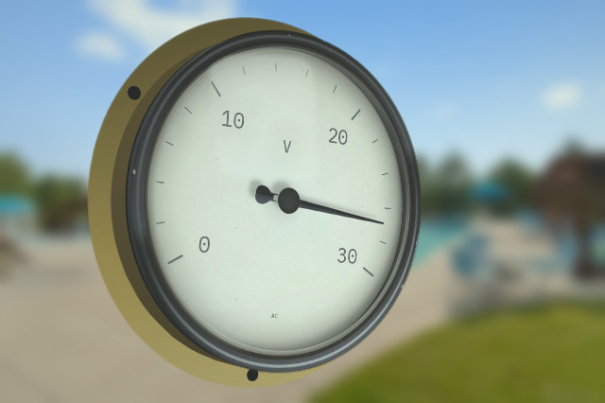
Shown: 27 V
